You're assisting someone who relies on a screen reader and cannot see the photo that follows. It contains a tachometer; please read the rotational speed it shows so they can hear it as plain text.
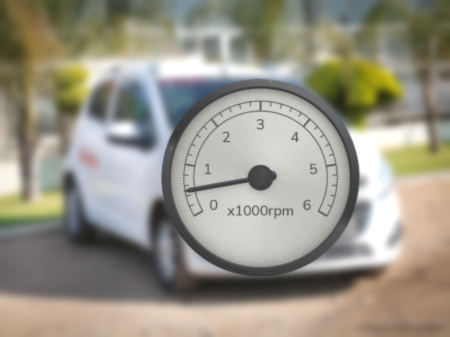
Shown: 500 rpm
